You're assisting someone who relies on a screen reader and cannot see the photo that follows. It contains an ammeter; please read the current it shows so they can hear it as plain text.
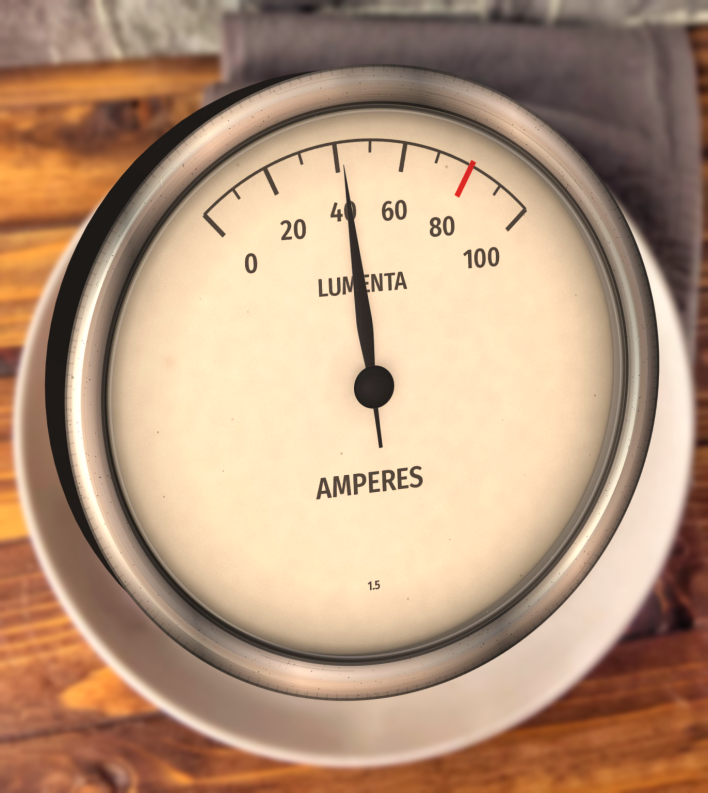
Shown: 40 A
